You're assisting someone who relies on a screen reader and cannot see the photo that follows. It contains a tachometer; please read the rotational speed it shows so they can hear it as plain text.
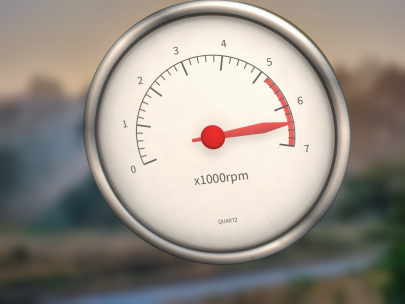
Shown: 6400 rpm
